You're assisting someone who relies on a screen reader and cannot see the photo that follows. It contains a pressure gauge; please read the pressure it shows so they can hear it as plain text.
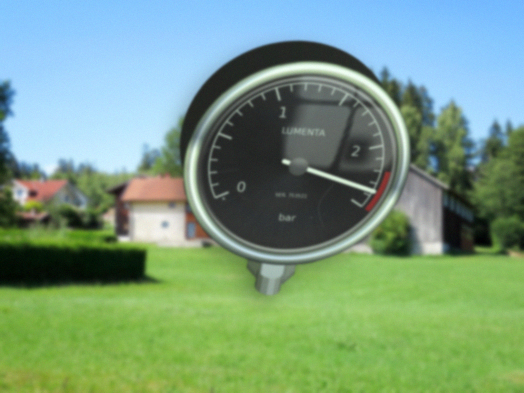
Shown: 2.35 bar
